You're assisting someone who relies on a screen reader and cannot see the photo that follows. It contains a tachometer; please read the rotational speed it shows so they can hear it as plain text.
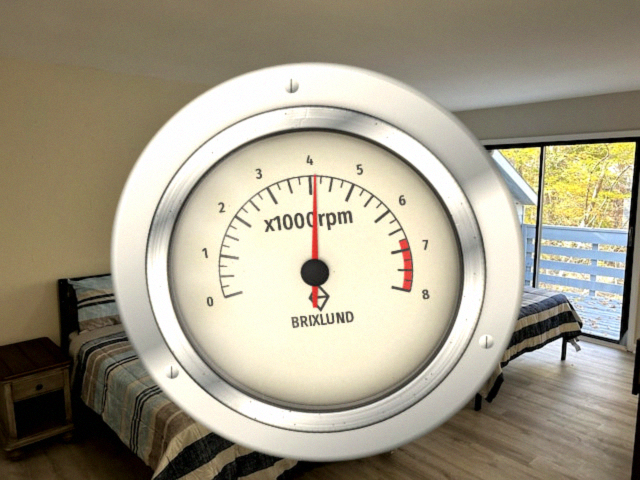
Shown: 4125 rpm
